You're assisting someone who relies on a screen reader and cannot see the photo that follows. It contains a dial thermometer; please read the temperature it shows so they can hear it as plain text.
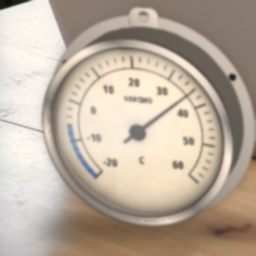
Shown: 36 °C
